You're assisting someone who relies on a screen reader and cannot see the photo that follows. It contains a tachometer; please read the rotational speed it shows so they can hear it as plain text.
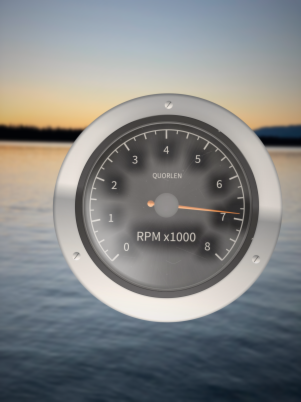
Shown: 6875 rpm
